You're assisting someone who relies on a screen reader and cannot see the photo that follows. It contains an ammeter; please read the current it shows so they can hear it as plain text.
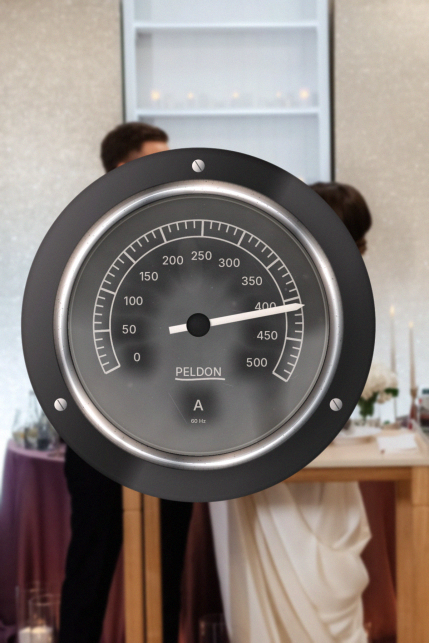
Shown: 410 A
